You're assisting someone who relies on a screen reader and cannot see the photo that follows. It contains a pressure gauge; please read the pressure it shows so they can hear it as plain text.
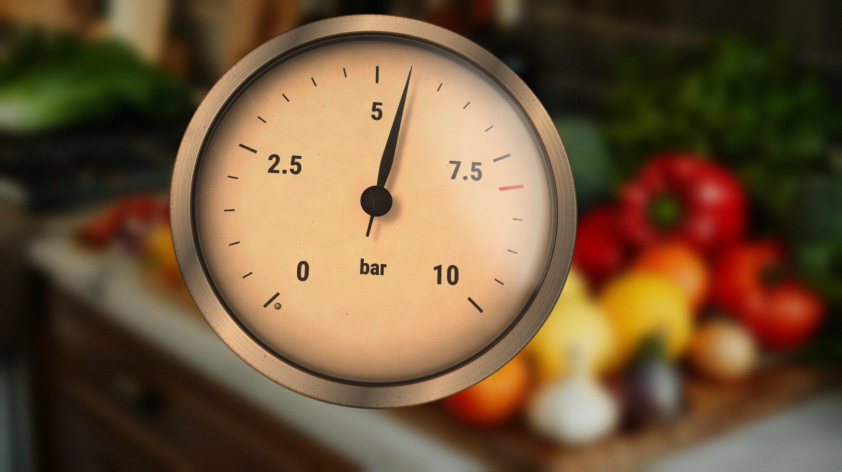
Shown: 5.5 bar
